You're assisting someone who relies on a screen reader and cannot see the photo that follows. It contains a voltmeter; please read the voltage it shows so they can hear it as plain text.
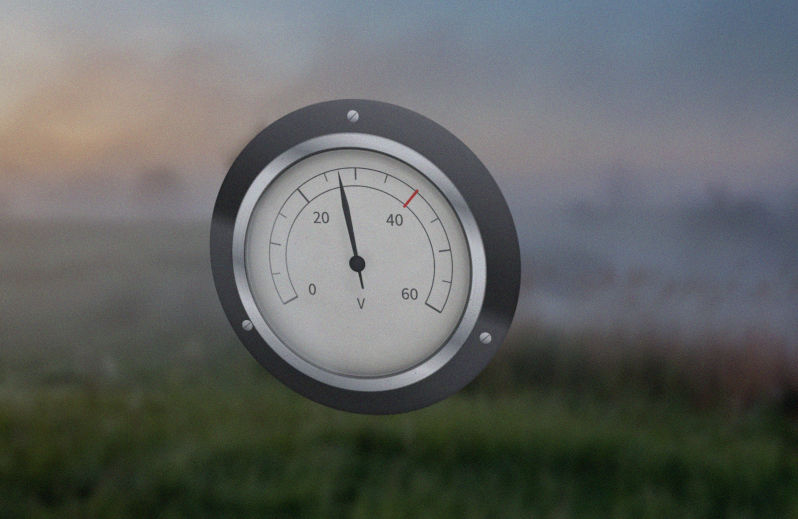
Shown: 27.5 V
